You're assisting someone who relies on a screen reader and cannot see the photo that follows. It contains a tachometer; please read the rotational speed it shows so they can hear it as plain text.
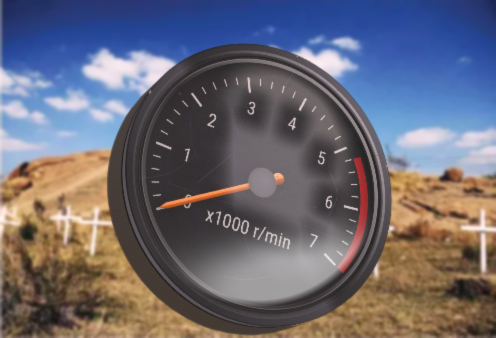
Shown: 0 rpm
